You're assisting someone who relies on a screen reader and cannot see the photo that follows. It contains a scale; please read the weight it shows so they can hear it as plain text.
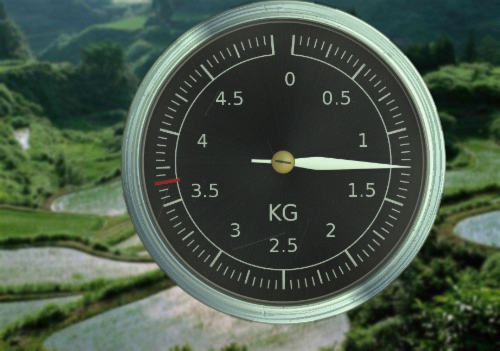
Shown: 1.25 kg
